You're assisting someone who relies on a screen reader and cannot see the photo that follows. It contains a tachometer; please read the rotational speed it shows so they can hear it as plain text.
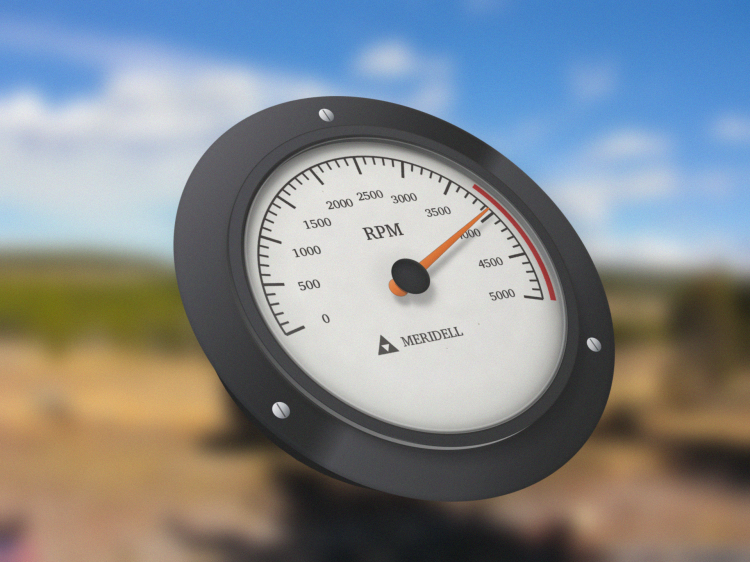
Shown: 3950 rpm
